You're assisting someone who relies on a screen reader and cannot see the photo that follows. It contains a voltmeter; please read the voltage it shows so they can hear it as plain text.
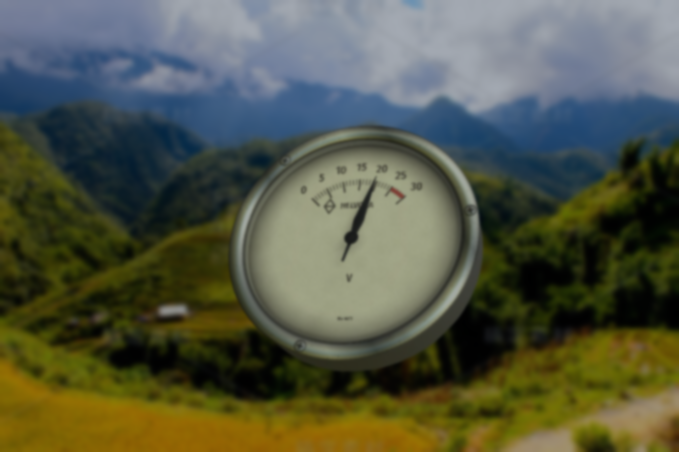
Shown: 20 V
